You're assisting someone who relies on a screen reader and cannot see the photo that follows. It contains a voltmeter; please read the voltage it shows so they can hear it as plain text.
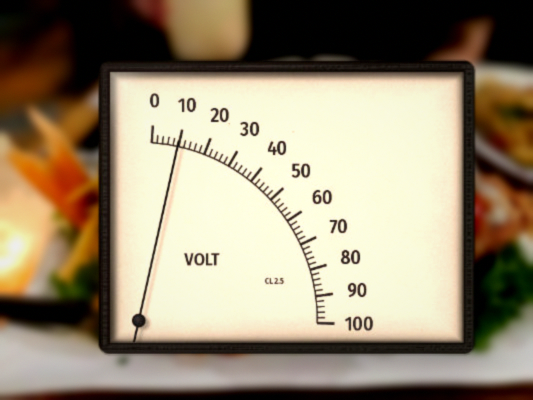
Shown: 10 V
